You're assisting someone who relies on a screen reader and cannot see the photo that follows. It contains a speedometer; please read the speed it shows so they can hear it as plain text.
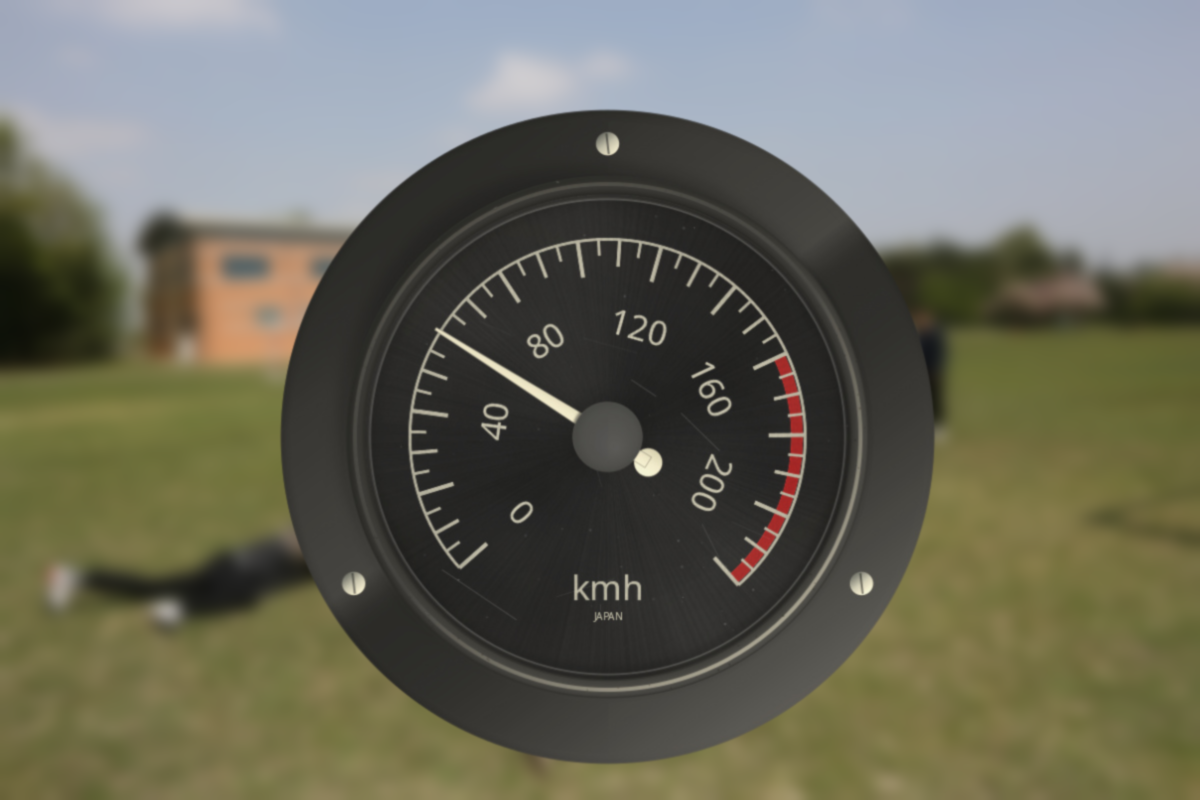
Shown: 60 km/h
